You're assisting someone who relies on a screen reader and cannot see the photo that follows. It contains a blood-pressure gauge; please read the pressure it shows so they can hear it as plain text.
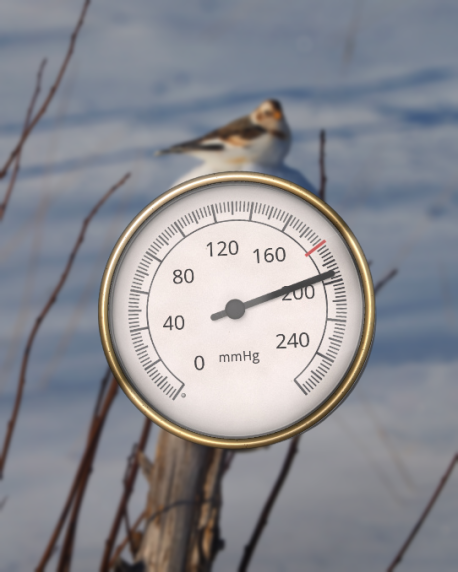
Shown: 196 mmHg
